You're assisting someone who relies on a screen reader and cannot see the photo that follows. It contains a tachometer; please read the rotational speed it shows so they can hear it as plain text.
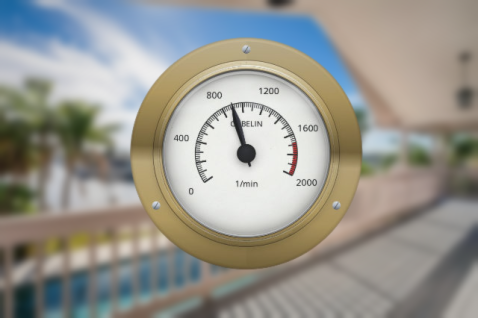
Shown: 900 rpm
